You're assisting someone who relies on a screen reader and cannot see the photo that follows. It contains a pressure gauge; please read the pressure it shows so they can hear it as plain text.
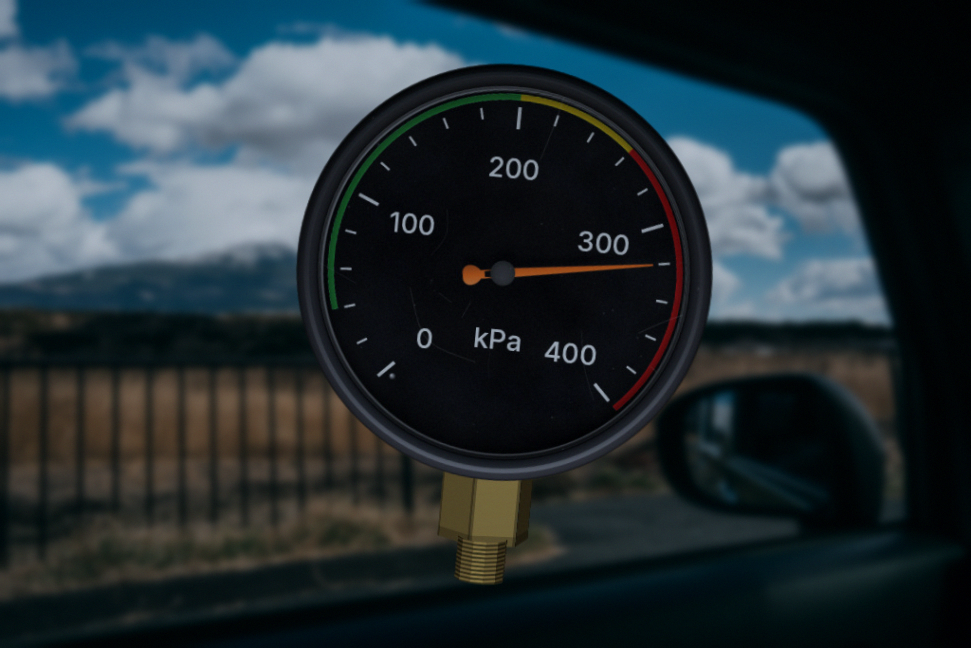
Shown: 320 kPa
